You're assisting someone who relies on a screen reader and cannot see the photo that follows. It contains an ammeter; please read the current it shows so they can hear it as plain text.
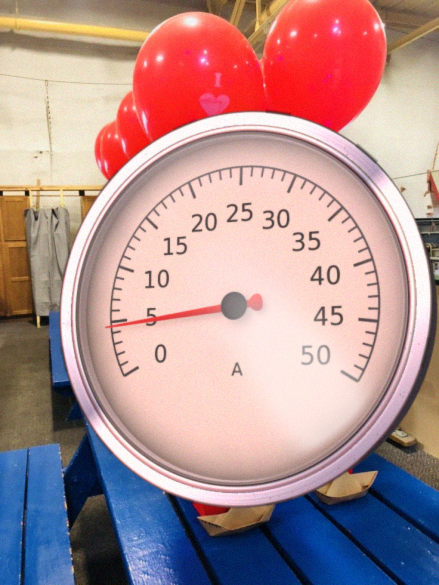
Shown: 4.5 A
